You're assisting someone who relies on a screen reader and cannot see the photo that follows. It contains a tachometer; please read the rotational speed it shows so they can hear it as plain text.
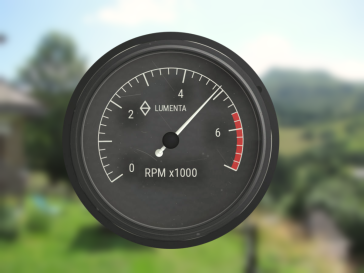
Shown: 4900 rpm
